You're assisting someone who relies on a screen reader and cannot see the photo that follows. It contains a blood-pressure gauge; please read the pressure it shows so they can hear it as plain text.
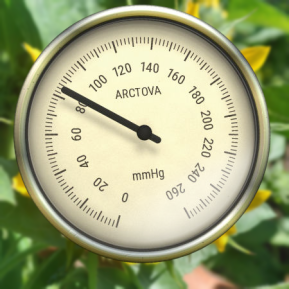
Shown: 84 mmHg
